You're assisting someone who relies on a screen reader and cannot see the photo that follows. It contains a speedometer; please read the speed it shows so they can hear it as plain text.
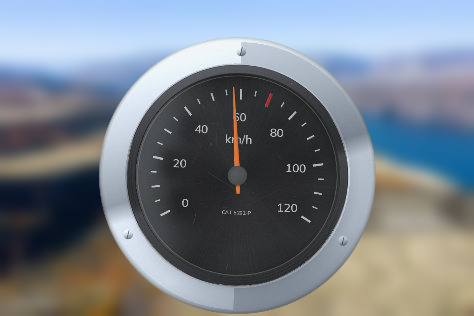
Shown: 57.5 km/h
